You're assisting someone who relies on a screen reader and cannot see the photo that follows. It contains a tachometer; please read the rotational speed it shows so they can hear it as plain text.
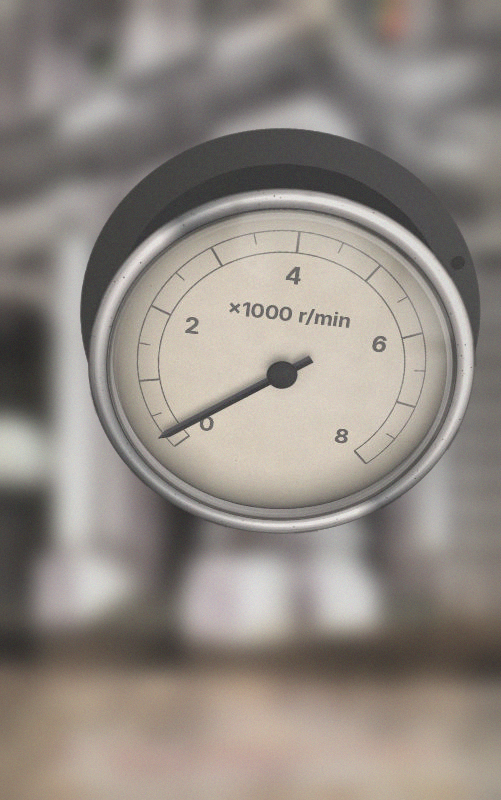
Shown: 250 rpm
